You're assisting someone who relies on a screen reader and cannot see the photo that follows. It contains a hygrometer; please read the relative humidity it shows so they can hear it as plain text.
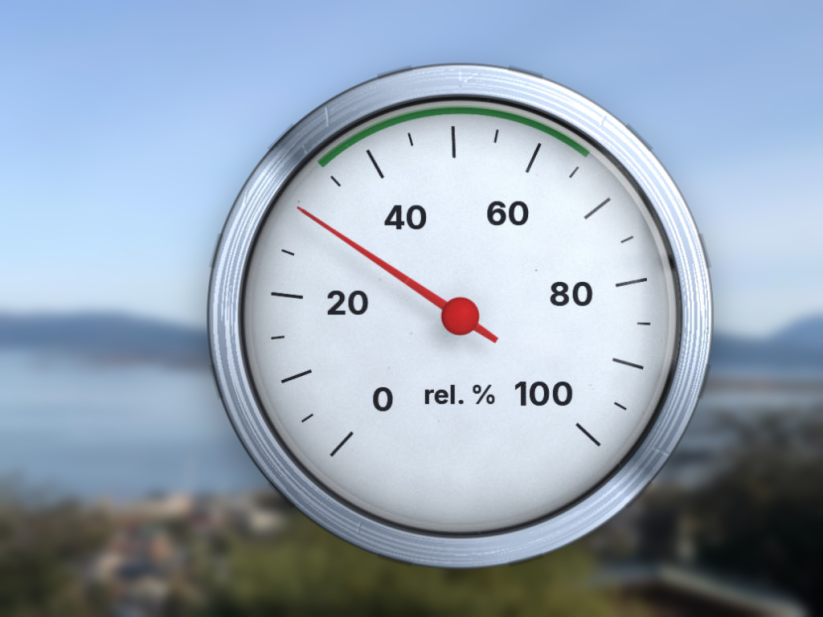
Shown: 30 %
